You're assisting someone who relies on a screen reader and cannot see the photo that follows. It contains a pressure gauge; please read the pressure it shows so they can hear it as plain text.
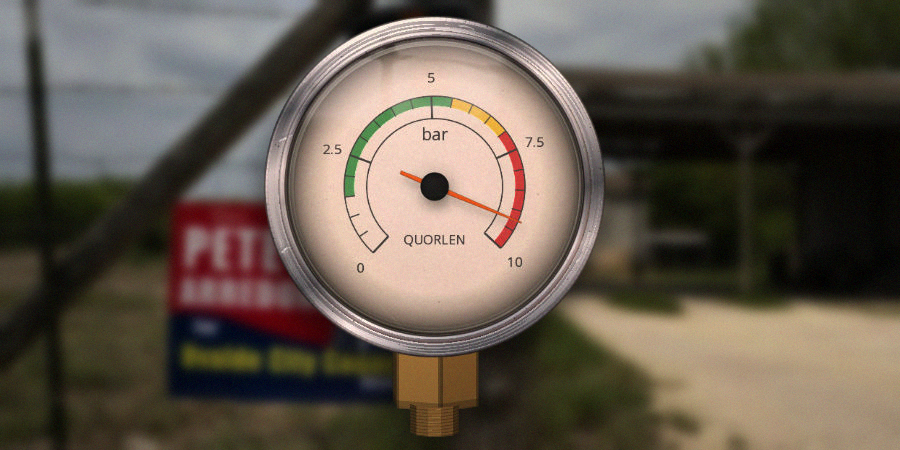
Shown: 9.25 bar
